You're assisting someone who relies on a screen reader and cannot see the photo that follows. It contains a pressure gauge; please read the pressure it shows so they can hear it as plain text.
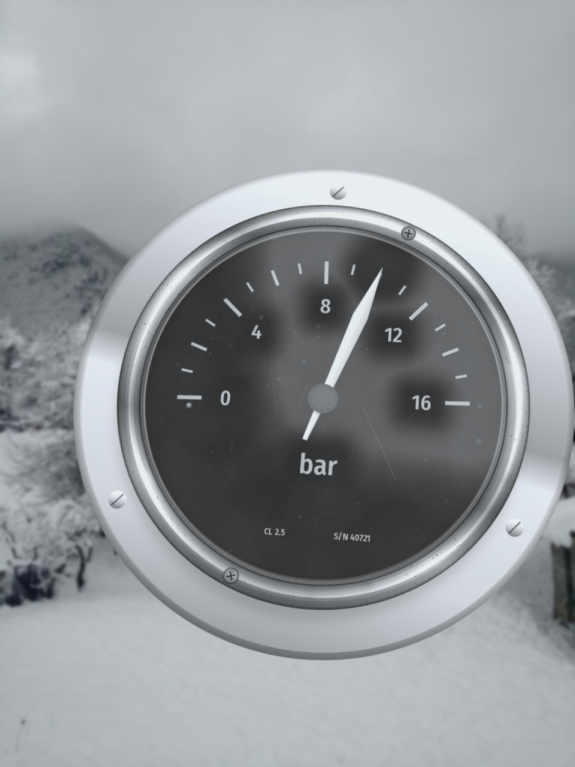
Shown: 10 bar
